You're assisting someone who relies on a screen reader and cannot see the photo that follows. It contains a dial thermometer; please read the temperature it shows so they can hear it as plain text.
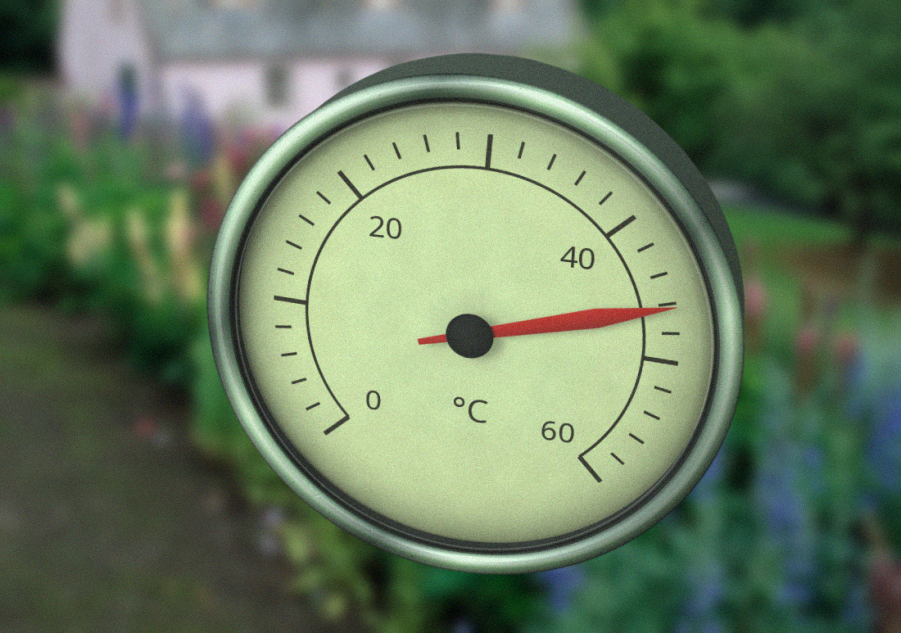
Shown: 46 °C
